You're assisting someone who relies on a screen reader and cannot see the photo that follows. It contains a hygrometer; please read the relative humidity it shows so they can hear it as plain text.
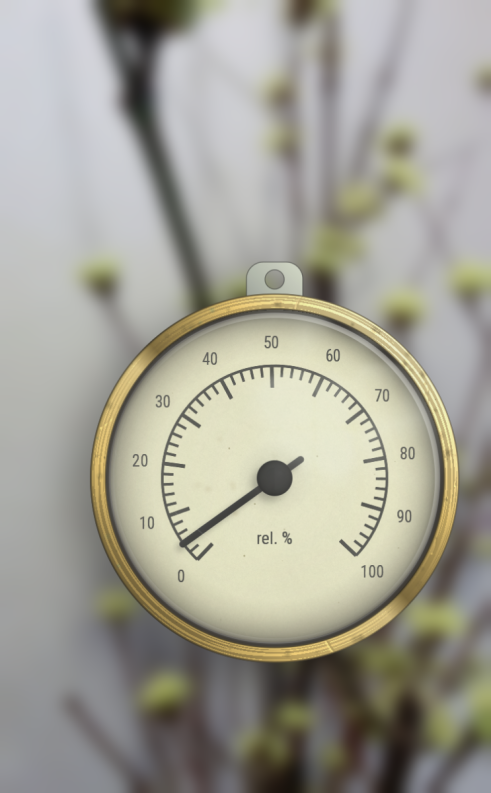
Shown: 4 %
